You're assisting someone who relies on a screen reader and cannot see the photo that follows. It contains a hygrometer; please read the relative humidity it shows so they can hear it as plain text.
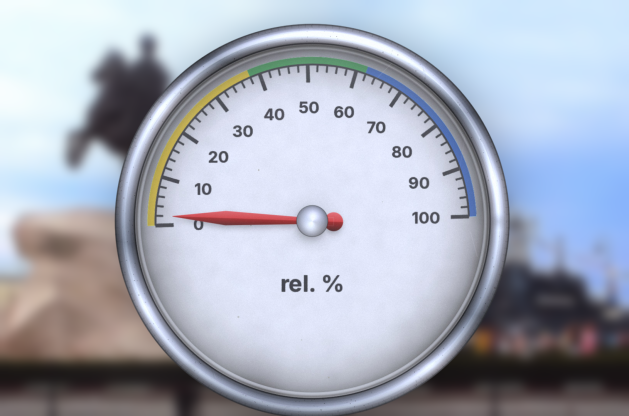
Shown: 2 %
